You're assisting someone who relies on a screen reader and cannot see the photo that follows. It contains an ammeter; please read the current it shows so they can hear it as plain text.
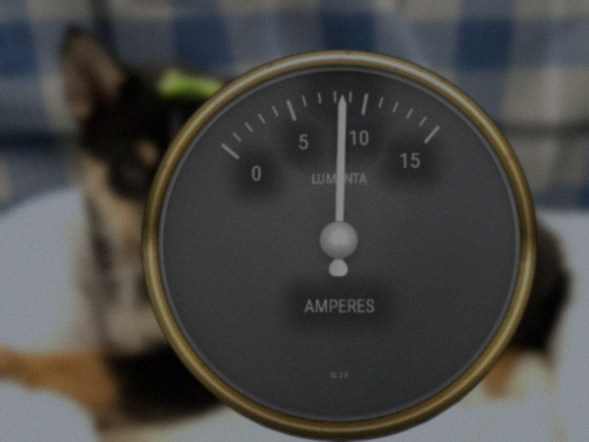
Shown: 8.5 A
